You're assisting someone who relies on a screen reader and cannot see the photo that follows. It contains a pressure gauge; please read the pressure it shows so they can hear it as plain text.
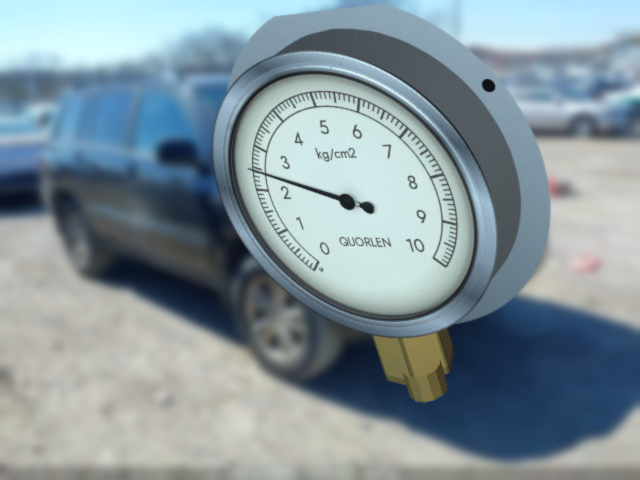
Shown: 2.5 kg/cm²
